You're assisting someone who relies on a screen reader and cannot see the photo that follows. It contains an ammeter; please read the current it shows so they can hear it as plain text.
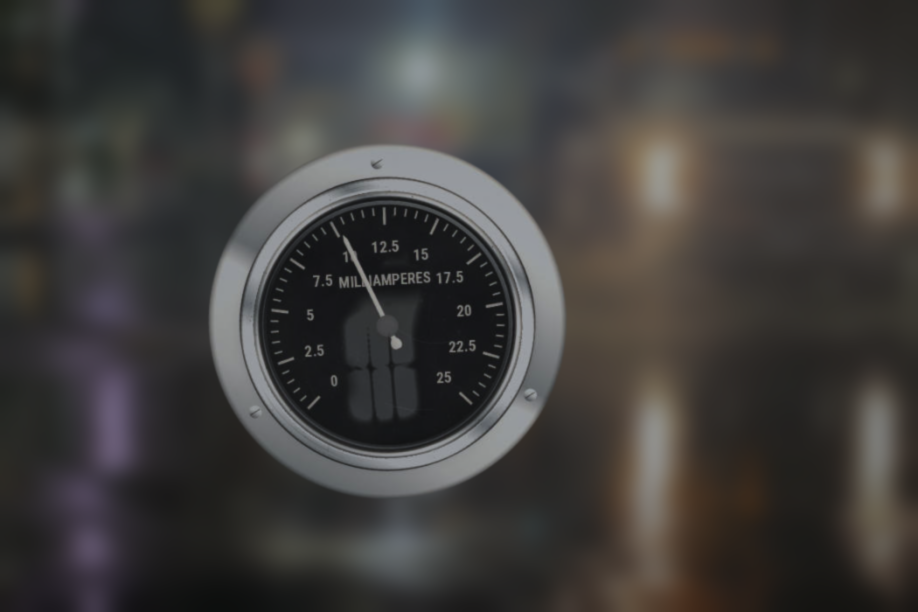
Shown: 10.25 mA
